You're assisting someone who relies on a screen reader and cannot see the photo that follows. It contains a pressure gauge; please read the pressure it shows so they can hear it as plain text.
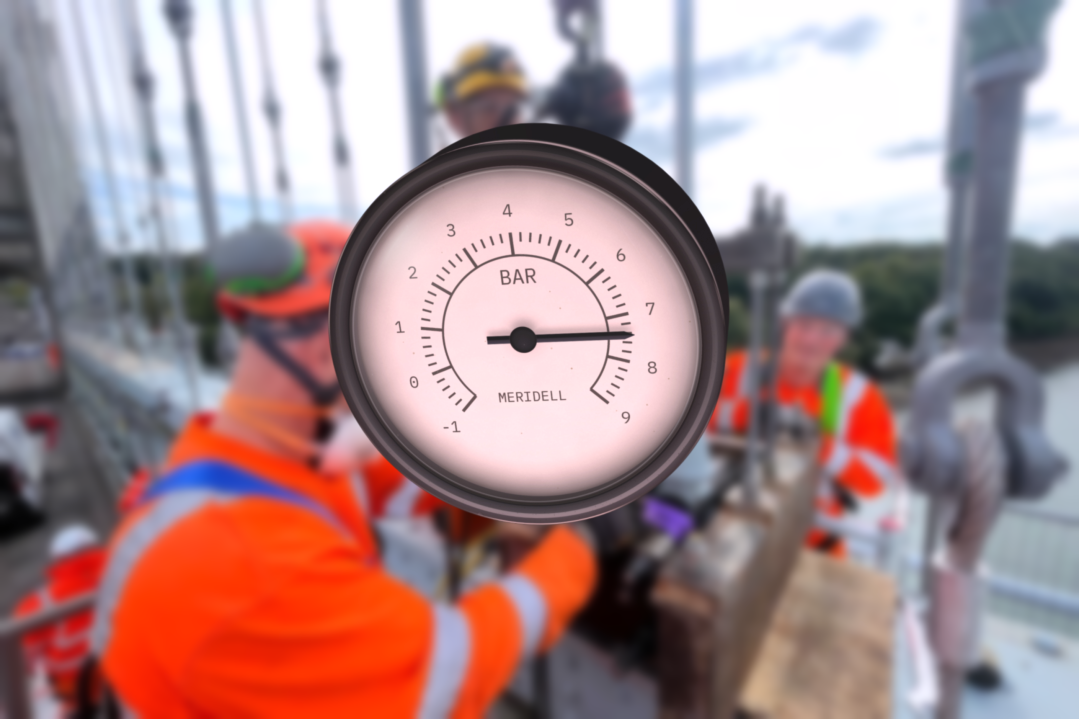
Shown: 7.4 bar
